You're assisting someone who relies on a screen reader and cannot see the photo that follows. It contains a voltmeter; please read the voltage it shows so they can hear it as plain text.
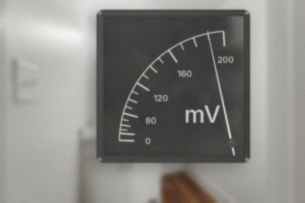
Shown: 190 mV
